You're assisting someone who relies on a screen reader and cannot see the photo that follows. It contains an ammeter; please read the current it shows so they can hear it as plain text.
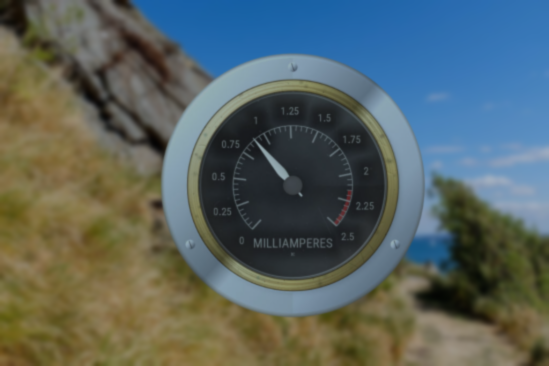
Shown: 0.9 mA
